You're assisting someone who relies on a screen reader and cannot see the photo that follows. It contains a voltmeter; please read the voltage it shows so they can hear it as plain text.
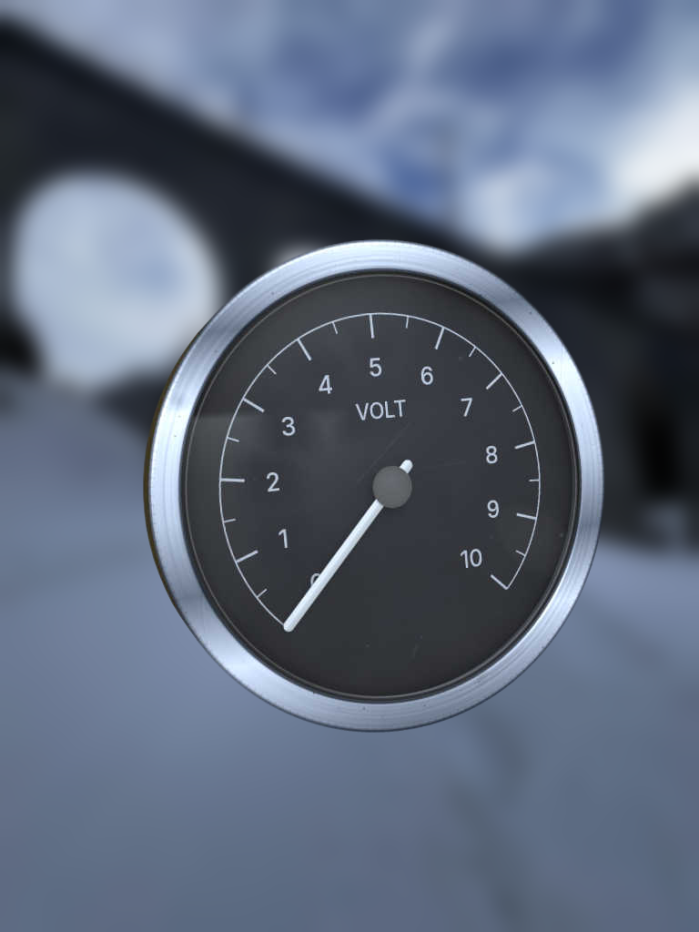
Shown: 0 V
